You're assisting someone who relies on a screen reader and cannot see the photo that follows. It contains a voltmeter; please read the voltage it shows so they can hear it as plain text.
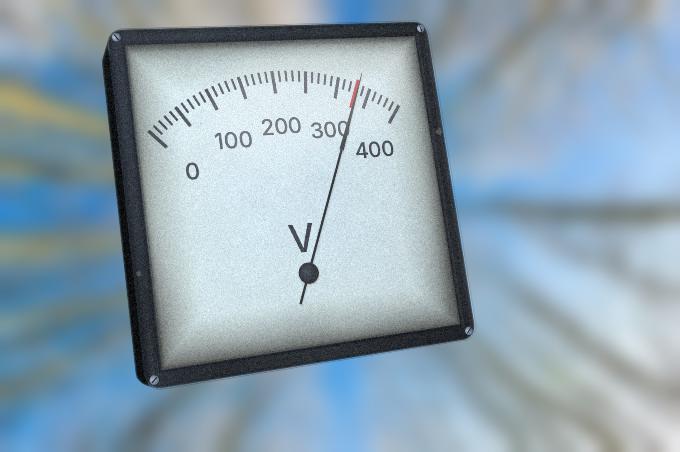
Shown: 330 V
